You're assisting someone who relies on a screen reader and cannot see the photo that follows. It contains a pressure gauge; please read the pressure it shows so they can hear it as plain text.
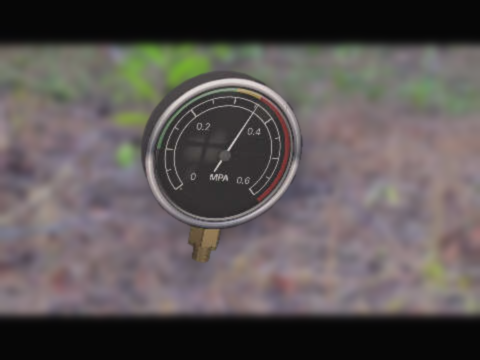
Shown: 0.35 MPa
